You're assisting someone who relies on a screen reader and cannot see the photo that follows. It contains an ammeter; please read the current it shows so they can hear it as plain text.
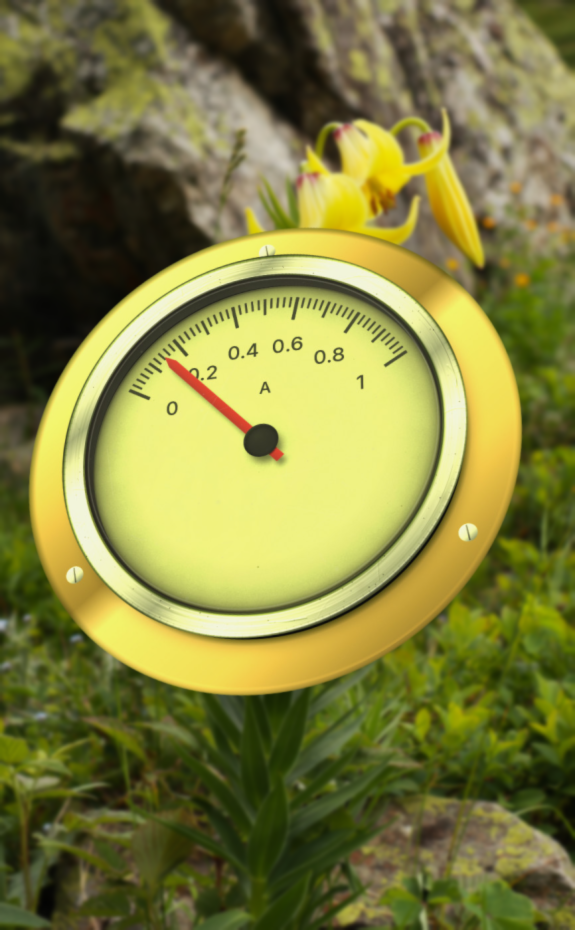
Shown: 0.14 A
